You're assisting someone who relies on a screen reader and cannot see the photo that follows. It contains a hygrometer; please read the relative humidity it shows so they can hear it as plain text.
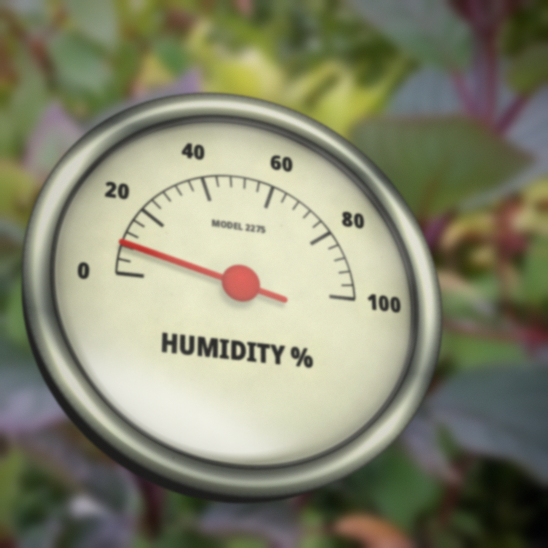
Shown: 8 %
